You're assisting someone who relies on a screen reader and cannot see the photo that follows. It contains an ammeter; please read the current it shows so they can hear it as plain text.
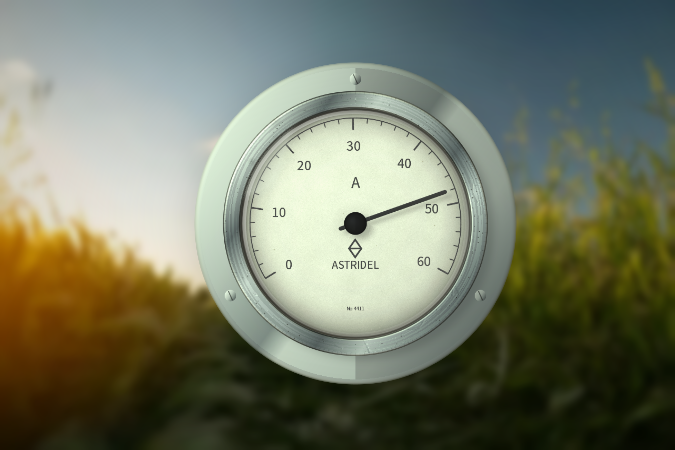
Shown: 48 A
